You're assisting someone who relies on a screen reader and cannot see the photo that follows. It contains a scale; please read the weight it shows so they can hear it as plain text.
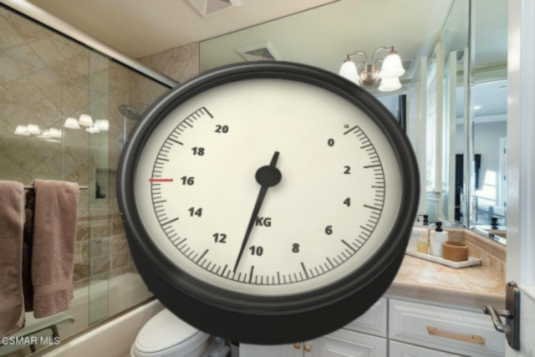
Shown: 10.6 kg
